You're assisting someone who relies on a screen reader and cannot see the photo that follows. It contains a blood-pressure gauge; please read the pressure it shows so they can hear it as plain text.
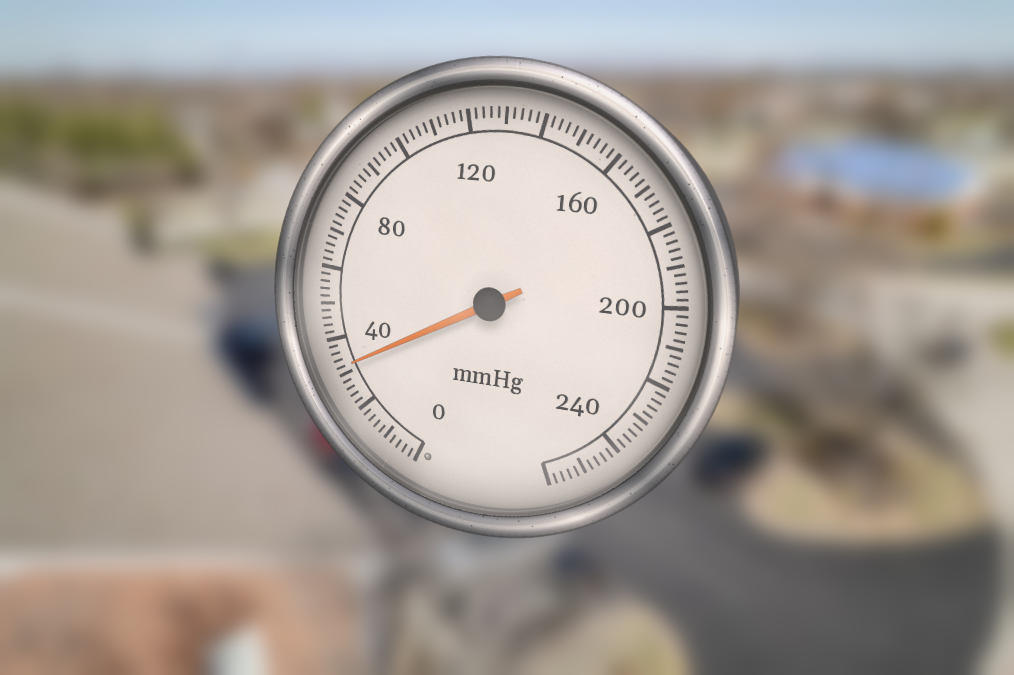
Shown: 32 mmHg
